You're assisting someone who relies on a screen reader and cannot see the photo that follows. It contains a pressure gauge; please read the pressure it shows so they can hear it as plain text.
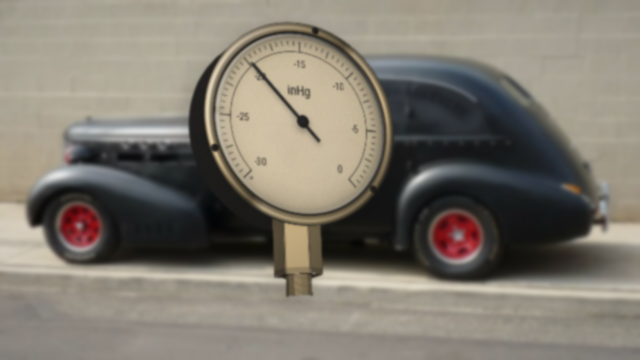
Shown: -20 inHg
